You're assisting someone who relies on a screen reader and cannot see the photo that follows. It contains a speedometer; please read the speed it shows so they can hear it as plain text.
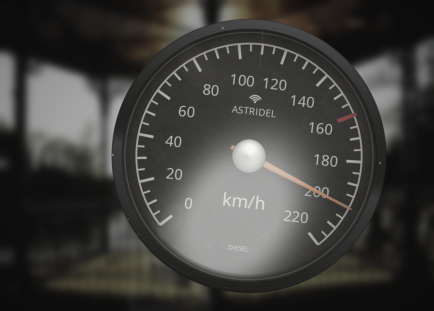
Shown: 200 km/h
